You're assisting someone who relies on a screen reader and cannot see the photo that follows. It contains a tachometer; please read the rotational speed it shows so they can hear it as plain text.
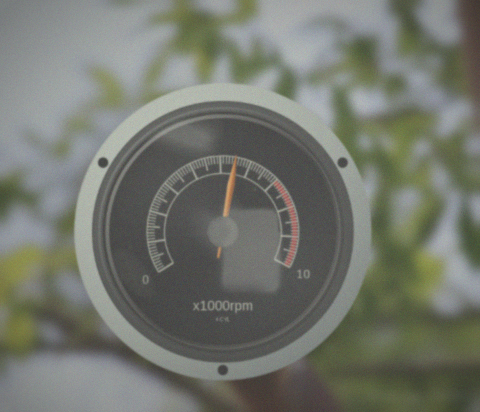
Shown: 5500 rpm
